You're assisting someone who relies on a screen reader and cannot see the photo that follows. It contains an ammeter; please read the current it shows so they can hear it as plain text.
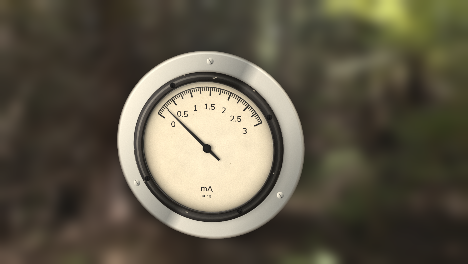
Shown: 0.25 mA
